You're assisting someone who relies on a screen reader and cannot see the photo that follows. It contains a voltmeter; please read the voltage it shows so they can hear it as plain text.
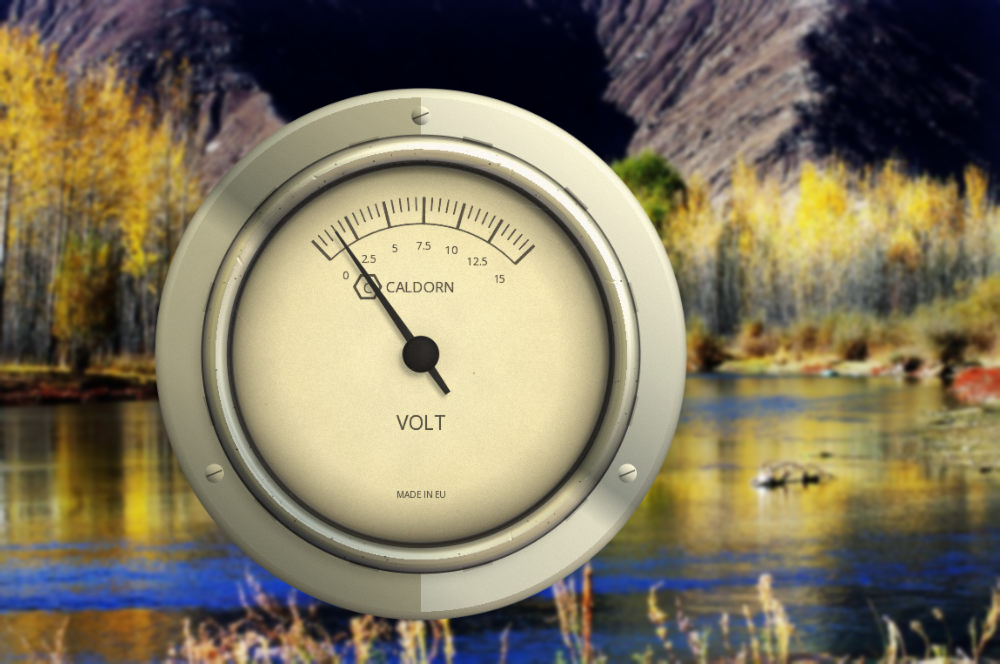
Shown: 1.5 V
